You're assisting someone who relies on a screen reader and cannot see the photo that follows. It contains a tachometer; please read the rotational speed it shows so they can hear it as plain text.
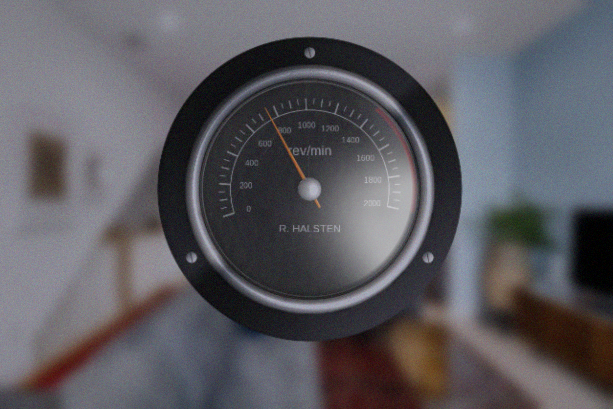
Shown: 750 rpm
